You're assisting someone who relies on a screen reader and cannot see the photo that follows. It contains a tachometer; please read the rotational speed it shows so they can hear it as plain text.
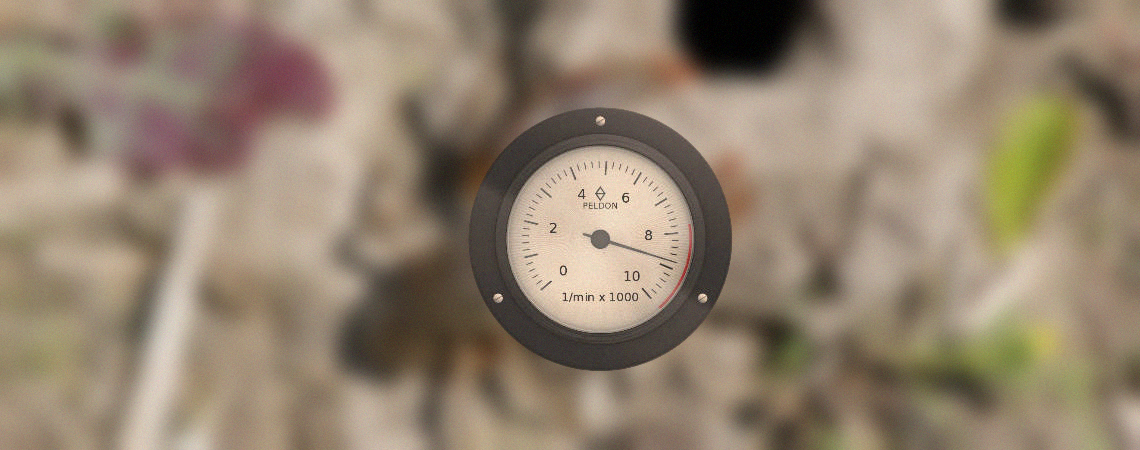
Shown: 8800 rpm
